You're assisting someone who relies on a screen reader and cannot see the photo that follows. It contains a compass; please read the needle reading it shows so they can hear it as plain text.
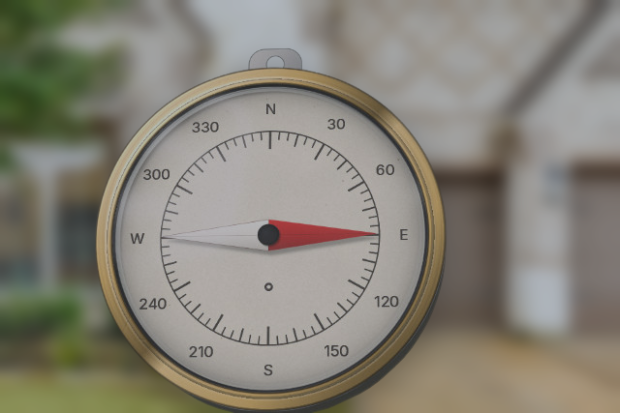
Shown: 90 °
